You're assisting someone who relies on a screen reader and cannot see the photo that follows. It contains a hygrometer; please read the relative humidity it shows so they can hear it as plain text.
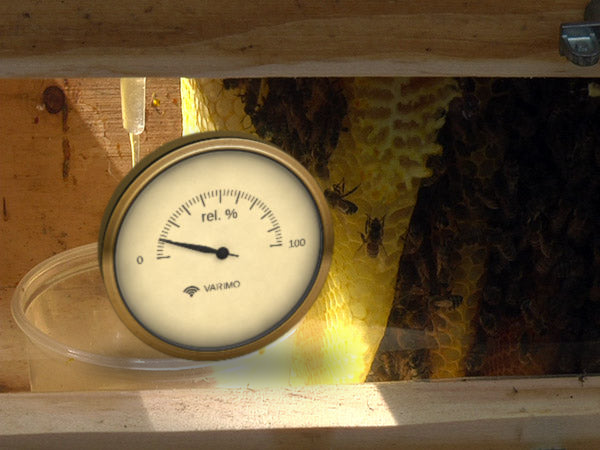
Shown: 10 %
